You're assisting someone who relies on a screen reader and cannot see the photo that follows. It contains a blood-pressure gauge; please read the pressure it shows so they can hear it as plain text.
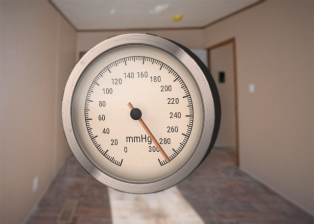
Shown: 290 mmHg
